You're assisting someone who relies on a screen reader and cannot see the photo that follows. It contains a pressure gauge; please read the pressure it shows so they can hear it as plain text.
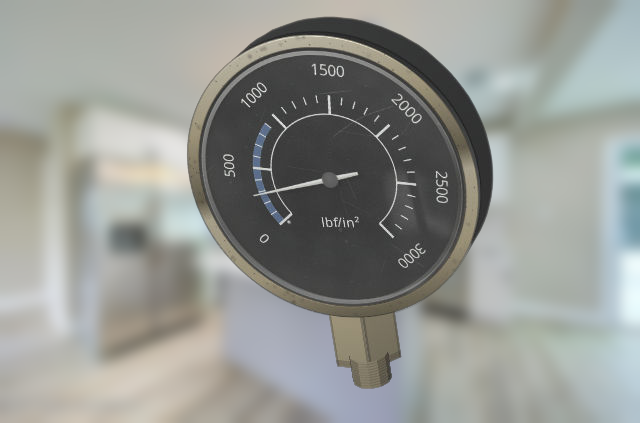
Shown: 300 psi
